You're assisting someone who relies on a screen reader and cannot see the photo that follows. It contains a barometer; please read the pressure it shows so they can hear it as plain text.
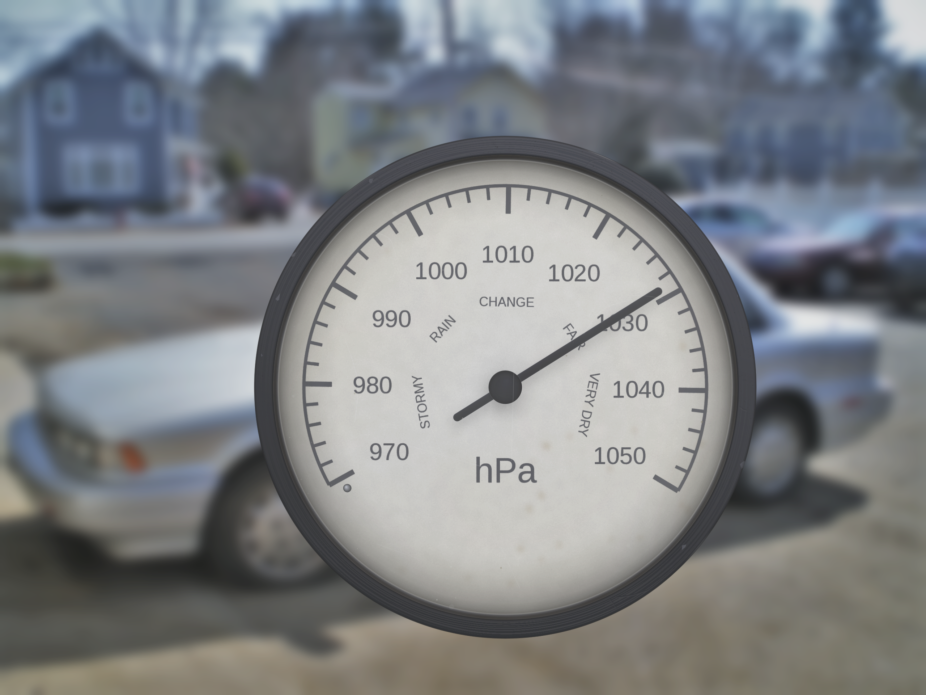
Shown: 1029 hPa
